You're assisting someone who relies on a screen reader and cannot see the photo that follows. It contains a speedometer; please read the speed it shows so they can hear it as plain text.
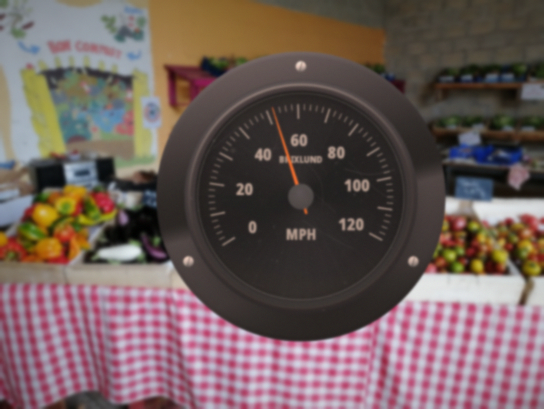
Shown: 52 mph
